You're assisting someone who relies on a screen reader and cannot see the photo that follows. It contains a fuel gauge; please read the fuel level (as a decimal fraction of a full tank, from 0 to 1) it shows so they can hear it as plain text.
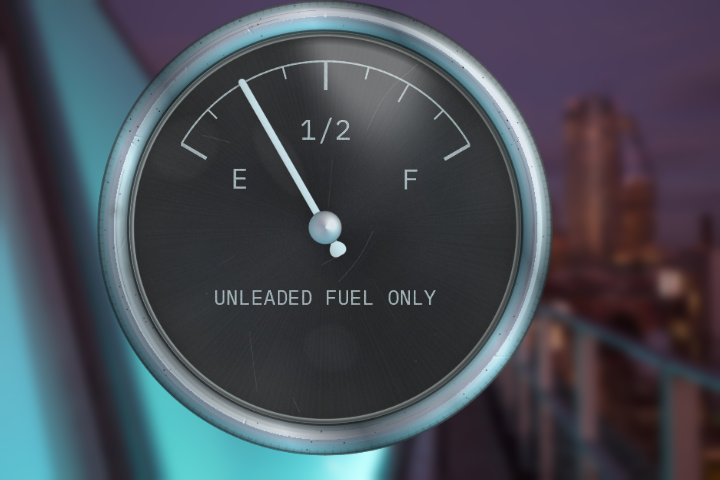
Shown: 0.25
